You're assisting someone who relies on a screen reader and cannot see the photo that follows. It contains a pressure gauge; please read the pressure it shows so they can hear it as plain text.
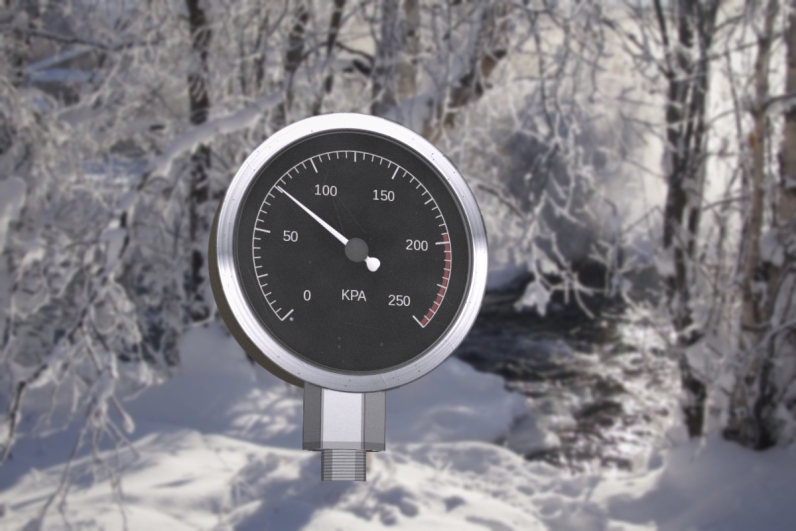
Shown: 75 kPa
